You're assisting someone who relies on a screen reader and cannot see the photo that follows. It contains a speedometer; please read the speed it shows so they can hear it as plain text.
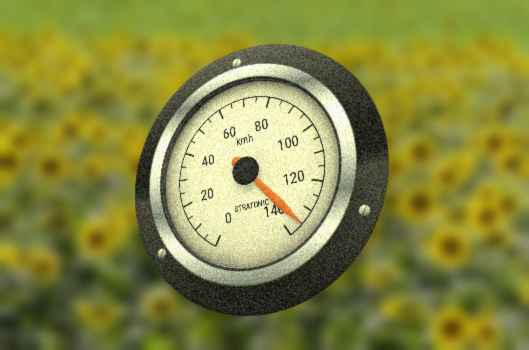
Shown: 135 km/h
